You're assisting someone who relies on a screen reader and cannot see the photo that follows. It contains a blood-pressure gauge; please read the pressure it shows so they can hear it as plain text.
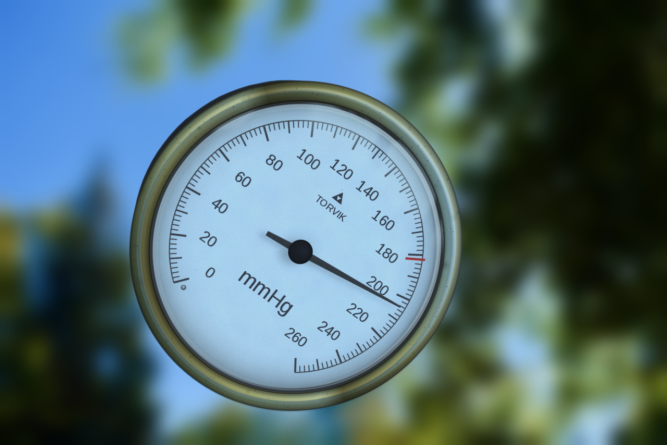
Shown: 204 mmHg
